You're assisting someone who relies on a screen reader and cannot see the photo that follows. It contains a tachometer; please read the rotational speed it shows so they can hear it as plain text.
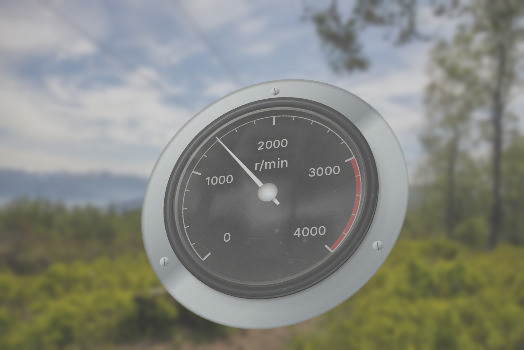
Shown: 1400 rpm
